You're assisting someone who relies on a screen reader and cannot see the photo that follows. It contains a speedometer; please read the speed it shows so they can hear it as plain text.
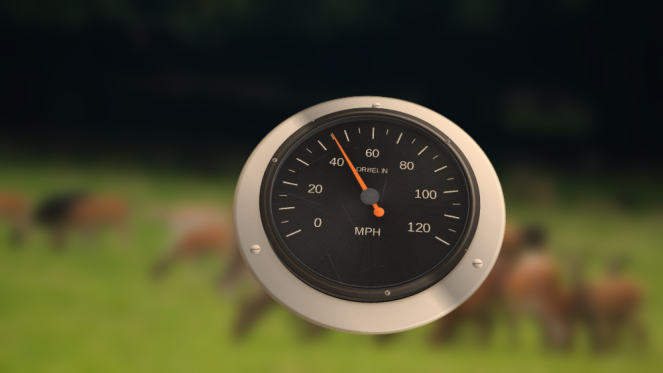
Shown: 45 mph
